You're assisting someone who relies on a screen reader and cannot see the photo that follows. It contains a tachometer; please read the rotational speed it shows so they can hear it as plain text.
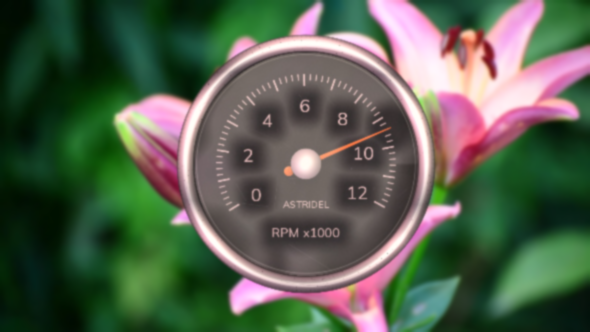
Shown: 9400 rpm
